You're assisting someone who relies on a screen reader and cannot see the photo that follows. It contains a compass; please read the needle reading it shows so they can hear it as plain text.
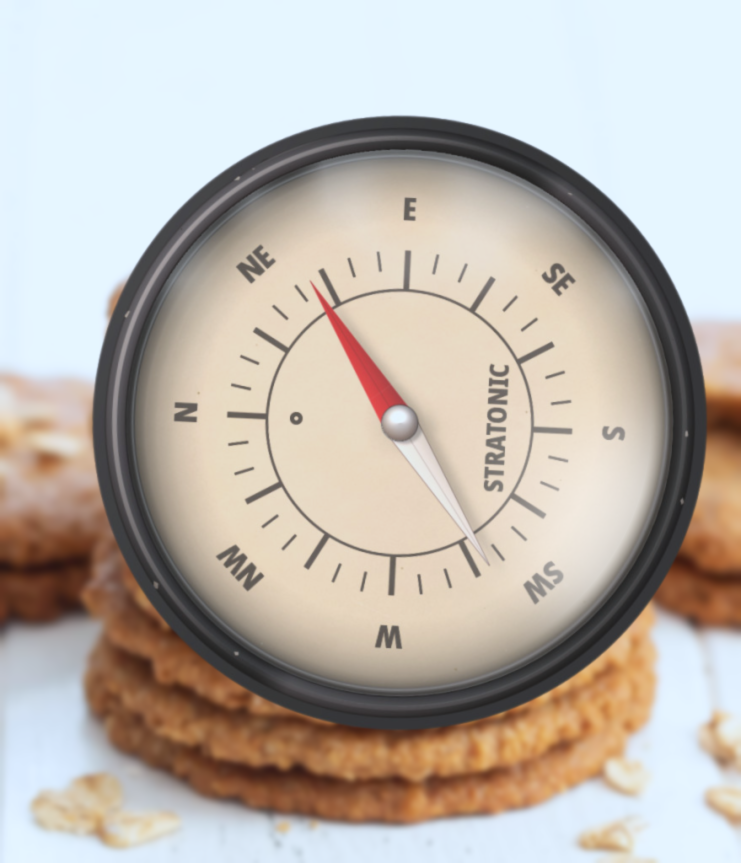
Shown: 55 °
